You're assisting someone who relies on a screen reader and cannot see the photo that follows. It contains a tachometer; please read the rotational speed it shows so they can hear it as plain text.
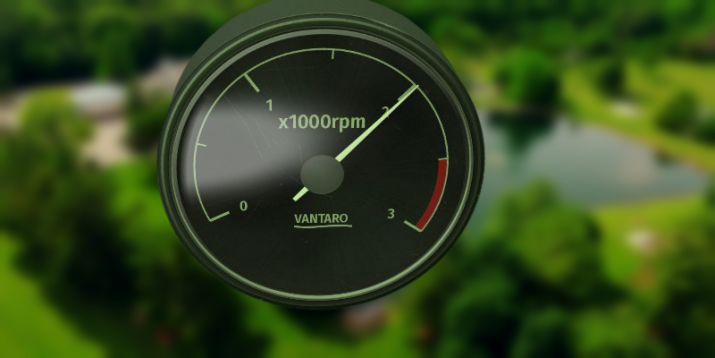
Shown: 2000 rpm
